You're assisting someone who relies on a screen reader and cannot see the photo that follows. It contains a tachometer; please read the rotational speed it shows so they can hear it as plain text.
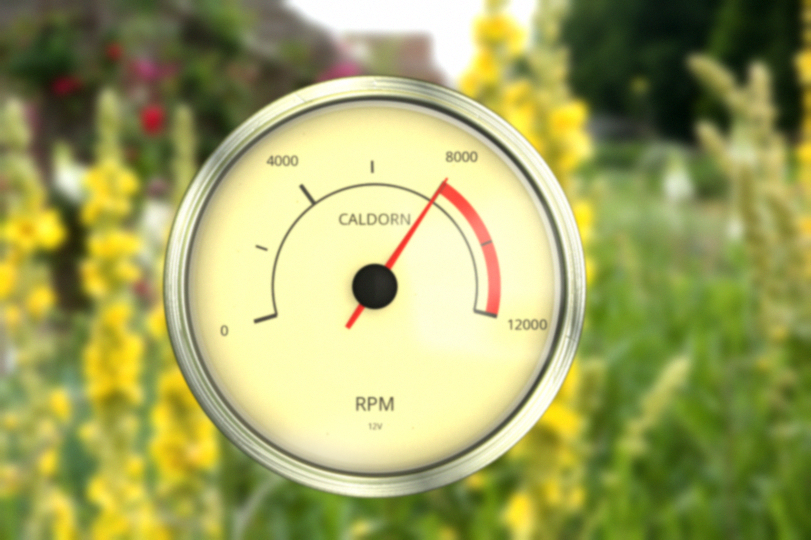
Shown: 8000 rpm
